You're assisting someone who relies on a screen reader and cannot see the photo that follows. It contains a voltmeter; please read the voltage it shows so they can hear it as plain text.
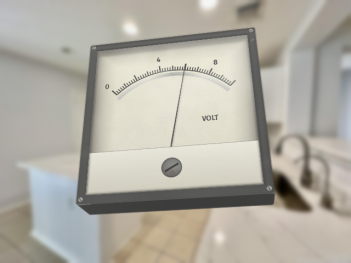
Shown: 6 V
